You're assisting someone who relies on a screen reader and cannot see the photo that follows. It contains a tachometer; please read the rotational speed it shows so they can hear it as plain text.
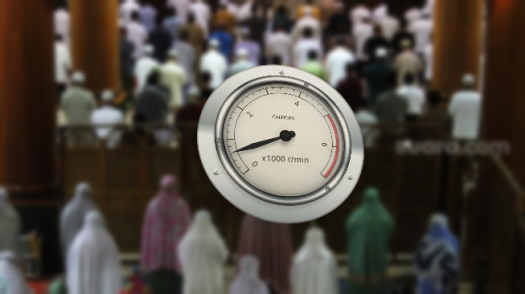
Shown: 600 rpm
